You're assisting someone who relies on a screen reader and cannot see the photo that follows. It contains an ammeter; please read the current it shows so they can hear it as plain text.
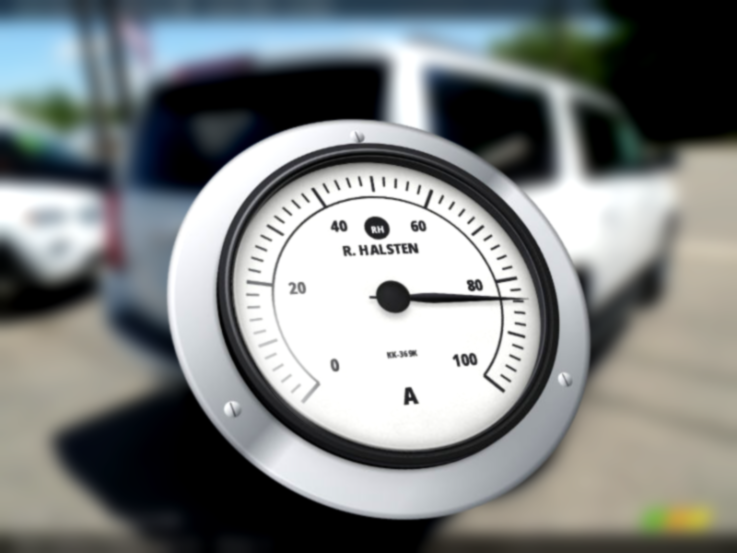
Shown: 84 A
